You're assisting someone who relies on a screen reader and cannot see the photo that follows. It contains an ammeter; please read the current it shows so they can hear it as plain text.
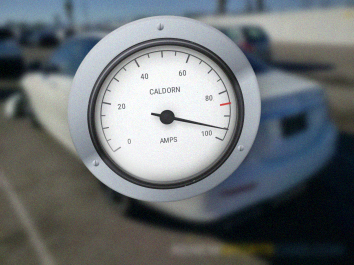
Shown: 95 A
